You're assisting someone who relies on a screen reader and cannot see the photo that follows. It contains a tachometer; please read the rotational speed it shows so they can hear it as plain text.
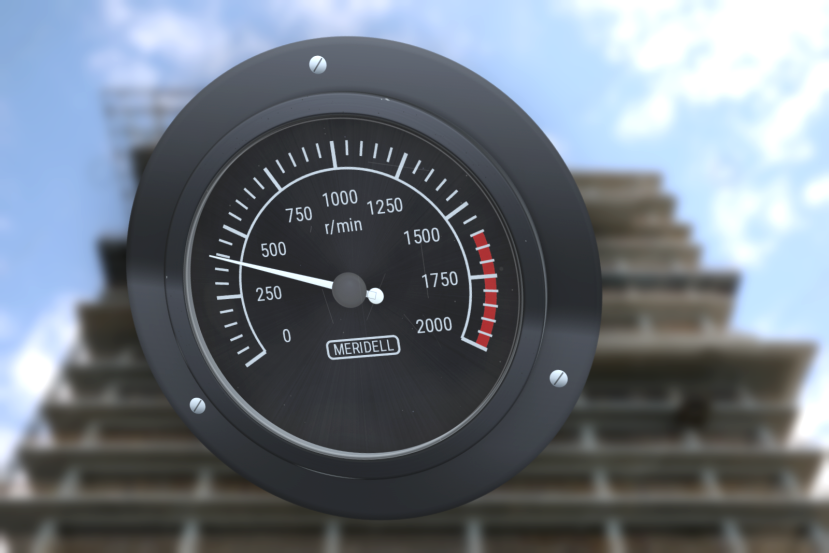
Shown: 400 rpm
